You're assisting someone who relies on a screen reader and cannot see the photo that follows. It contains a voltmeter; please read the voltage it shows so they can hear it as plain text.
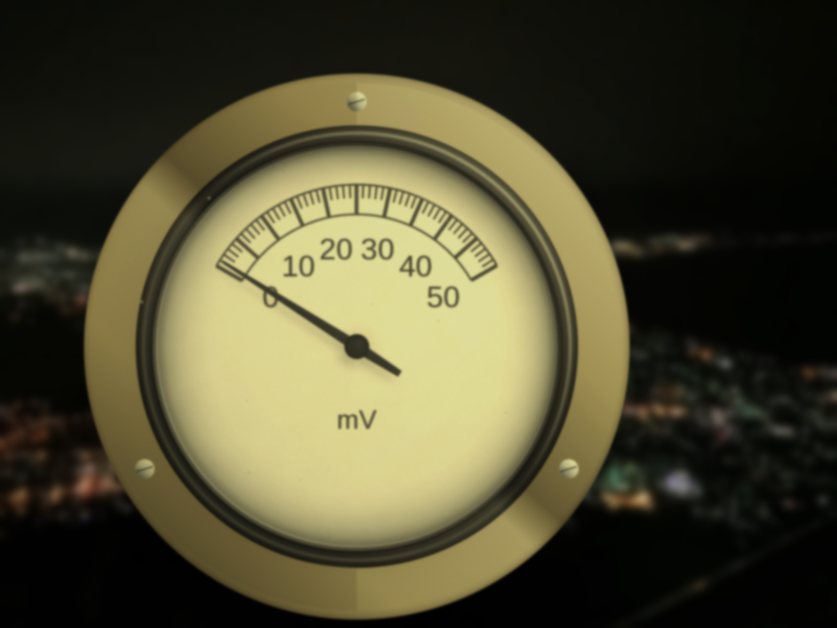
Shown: 1 mV
